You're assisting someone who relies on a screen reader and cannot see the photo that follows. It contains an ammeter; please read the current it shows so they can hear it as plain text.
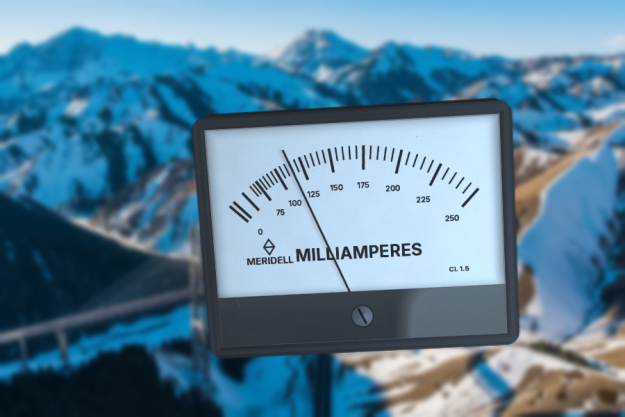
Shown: 115 mA
